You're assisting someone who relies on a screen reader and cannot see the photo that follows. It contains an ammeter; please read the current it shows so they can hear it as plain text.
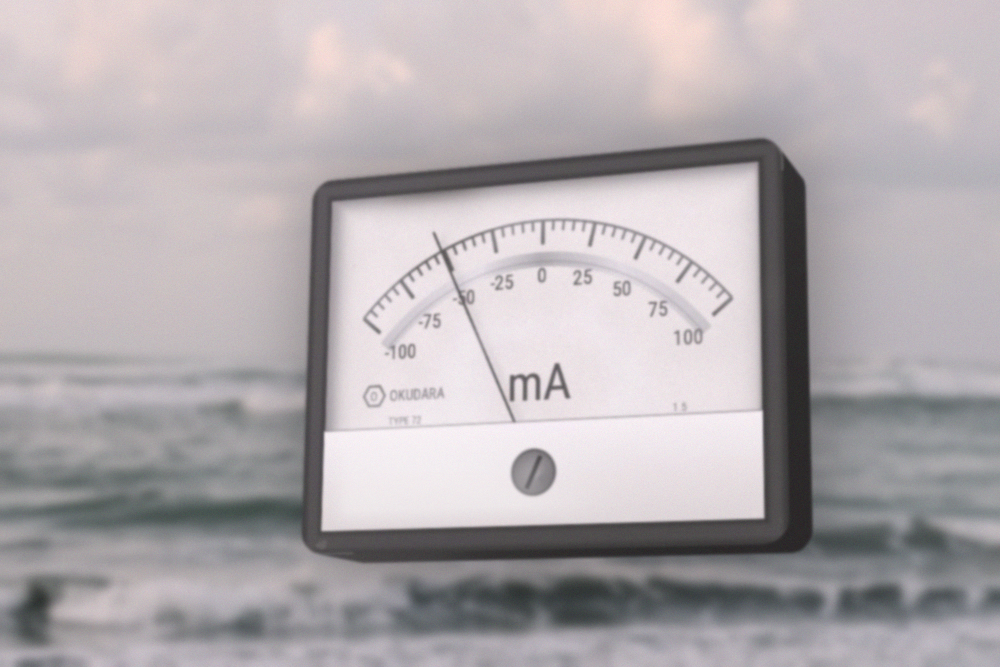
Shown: -50 mA
